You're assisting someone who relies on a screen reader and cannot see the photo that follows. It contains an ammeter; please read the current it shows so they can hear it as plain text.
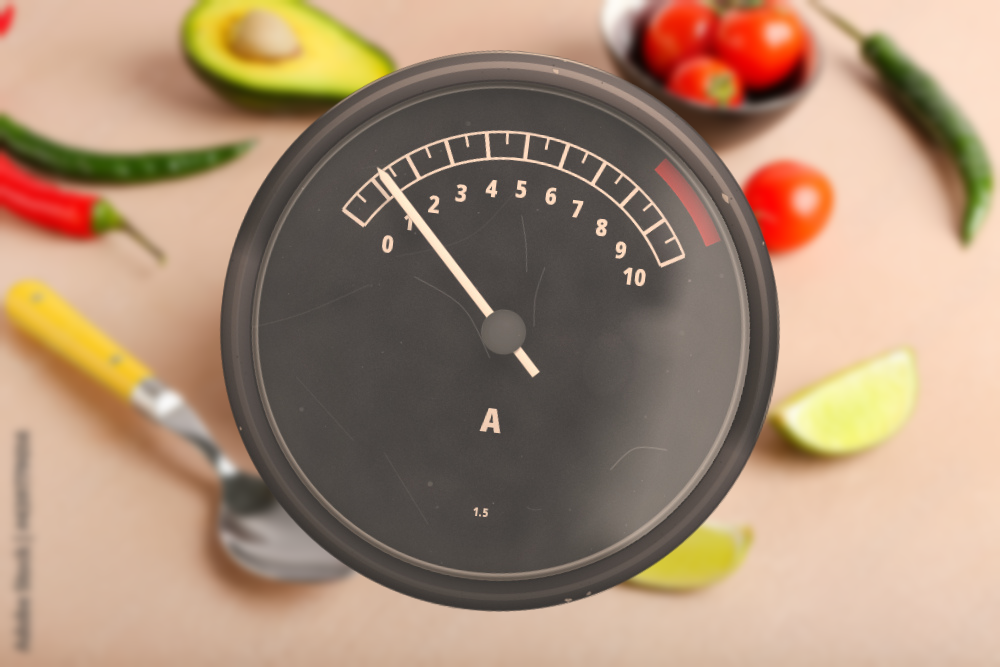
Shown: 1.25 A
